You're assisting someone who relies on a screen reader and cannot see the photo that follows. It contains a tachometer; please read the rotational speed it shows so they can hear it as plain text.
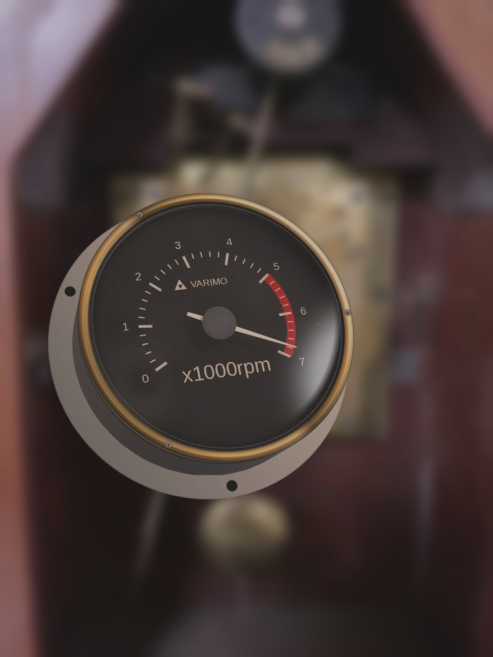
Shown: 6800 rpm
